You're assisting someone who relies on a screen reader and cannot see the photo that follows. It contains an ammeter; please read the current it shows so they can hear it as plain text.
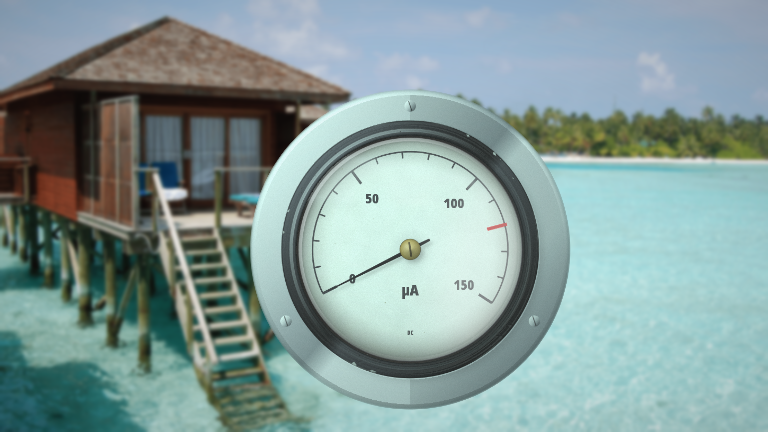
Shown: 0 µA
